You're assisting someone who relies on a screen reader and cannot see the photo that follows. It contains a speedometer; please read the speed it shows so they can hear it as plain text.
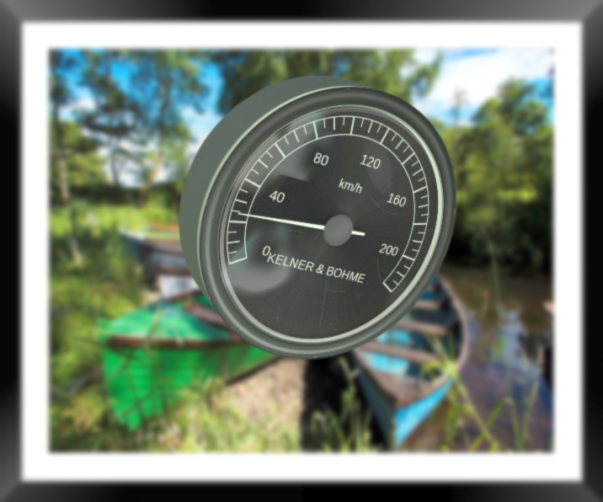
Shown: 25 km/h
